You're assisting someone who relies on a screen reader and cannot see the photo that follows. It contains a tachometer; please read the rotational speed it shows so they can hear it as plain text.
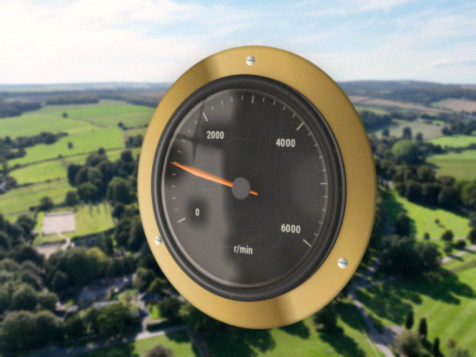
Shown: 1000 rpm
